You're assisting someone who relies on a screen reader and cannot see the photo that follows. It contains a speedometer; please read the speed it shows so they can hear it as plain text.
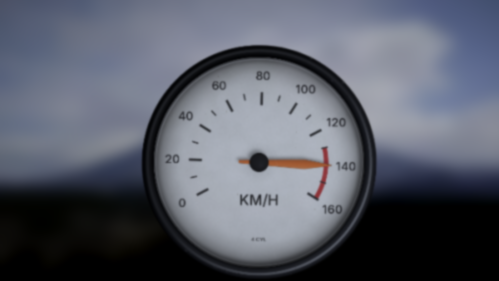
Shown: 140 km/h
